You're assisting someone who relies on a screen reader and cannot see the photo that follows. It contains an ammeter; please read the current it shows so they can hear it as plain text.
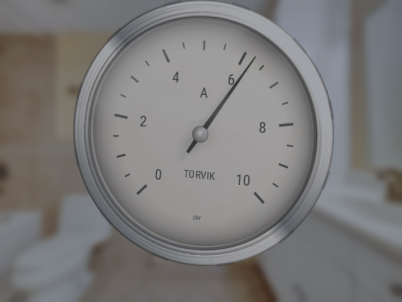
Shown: 6.25 A
